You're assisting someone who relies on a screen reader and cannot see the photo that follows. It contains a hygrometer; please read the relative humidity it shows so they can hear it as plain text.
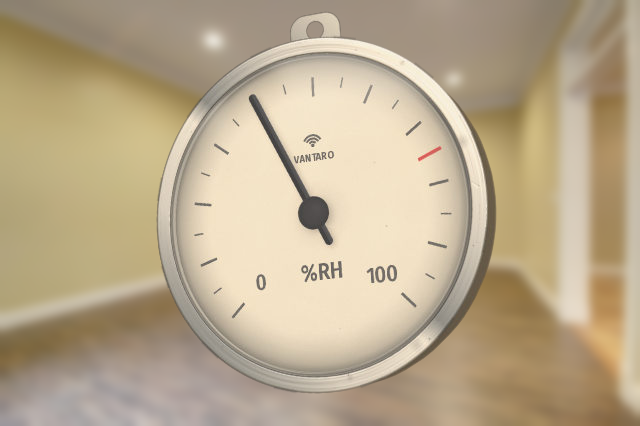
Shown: 40 %
